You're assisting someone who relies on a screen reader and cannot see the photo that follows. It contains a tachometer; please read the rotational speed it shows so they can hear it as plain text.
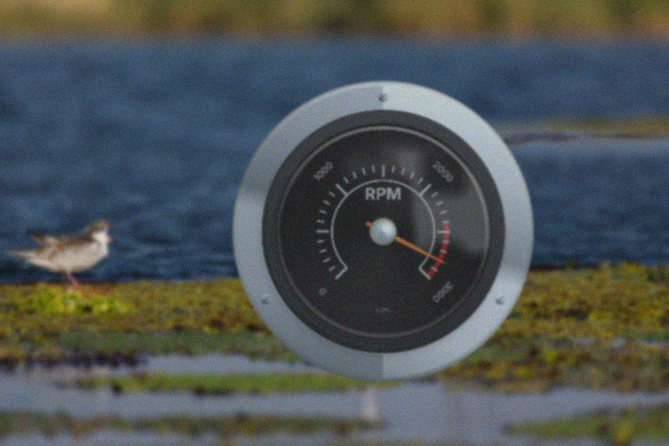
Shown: 2800 rpm
